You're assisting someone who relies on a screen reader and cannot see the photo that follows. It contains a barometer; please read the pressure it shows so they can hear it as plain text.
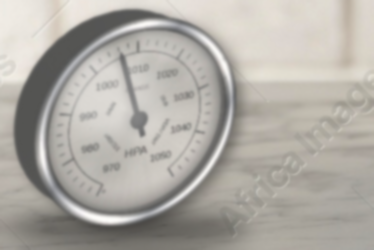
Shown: 1006 hPa
